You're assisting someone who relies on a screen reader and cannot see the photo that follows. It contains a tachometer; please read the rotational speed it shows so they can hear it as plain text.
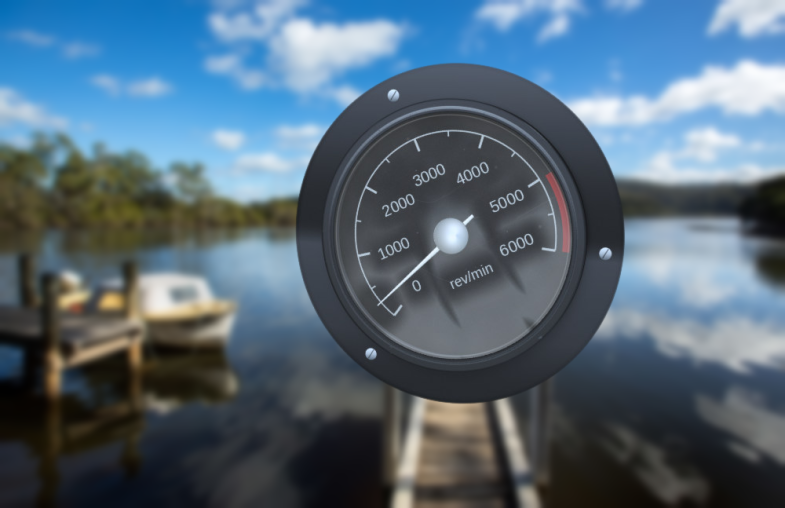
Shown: 250 rpm
